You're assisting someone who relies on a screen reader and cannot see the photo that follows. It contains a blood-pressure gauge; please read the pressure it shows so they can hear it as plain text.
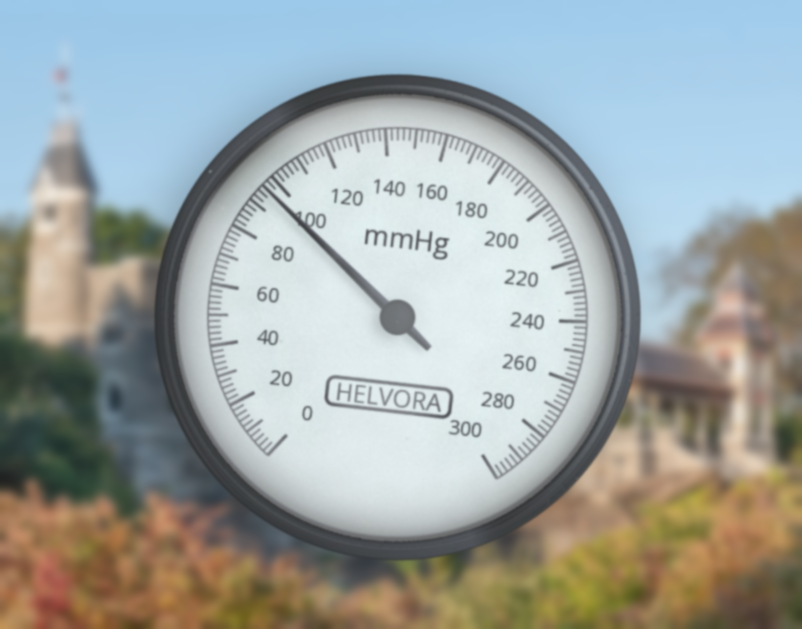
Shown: 96 mmHg
